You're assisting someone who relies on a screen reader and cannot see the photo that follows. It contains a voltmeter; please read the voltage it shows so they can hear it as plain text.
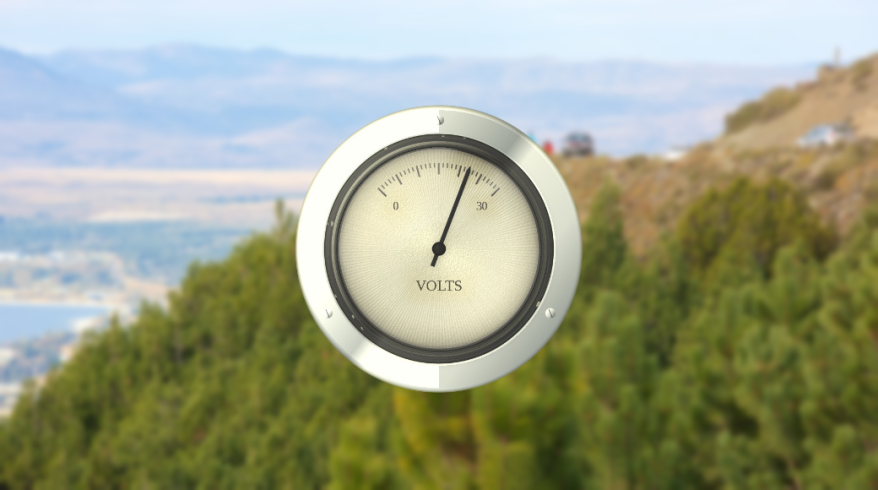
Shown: 22 V
